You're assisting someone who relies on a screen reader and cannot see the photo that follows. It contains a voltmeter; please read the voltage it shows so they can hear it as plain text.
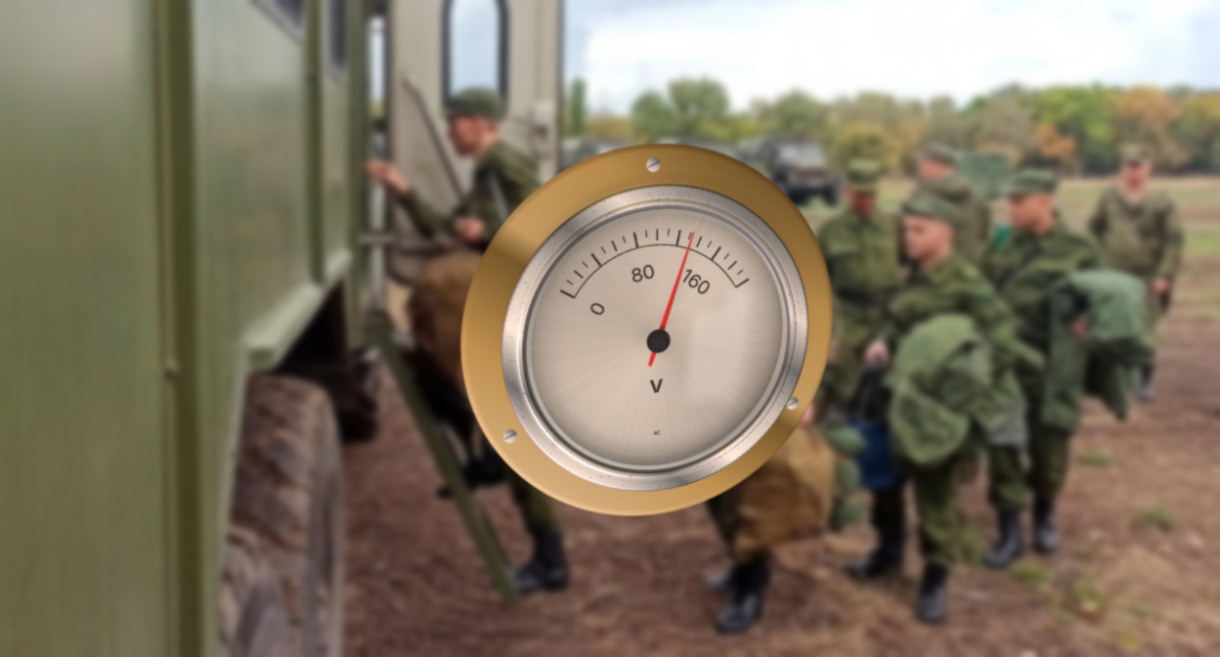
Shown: 130 V
